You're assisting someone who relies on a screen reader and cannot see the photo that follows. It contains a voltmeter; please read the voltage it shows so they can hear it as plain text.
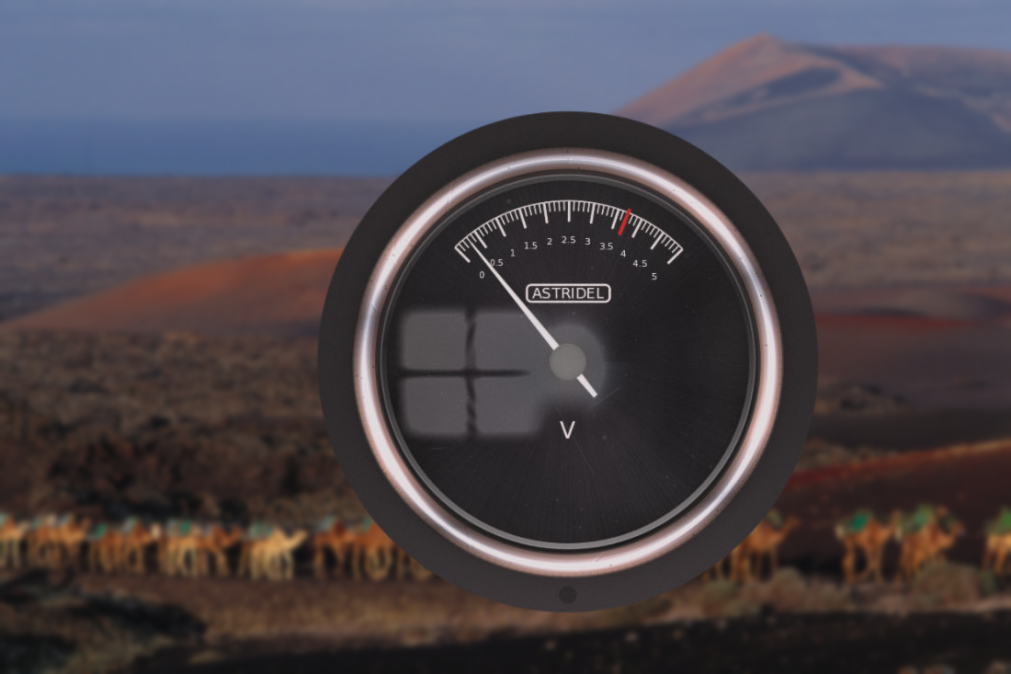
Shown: 0.3 V
